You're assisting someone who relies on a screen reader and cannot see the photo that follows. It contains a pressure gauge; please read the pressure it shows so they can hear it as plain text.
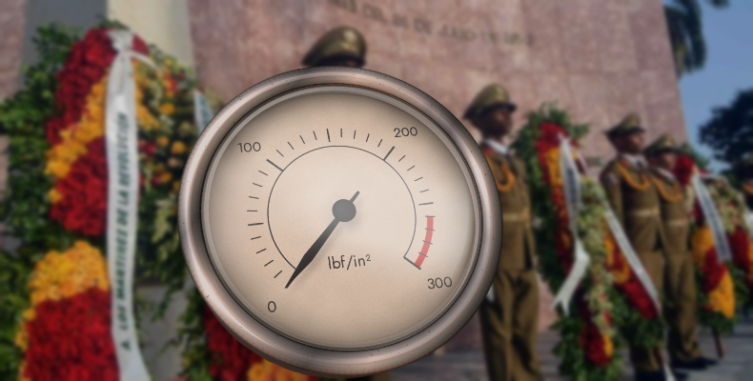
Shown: 0 psi
